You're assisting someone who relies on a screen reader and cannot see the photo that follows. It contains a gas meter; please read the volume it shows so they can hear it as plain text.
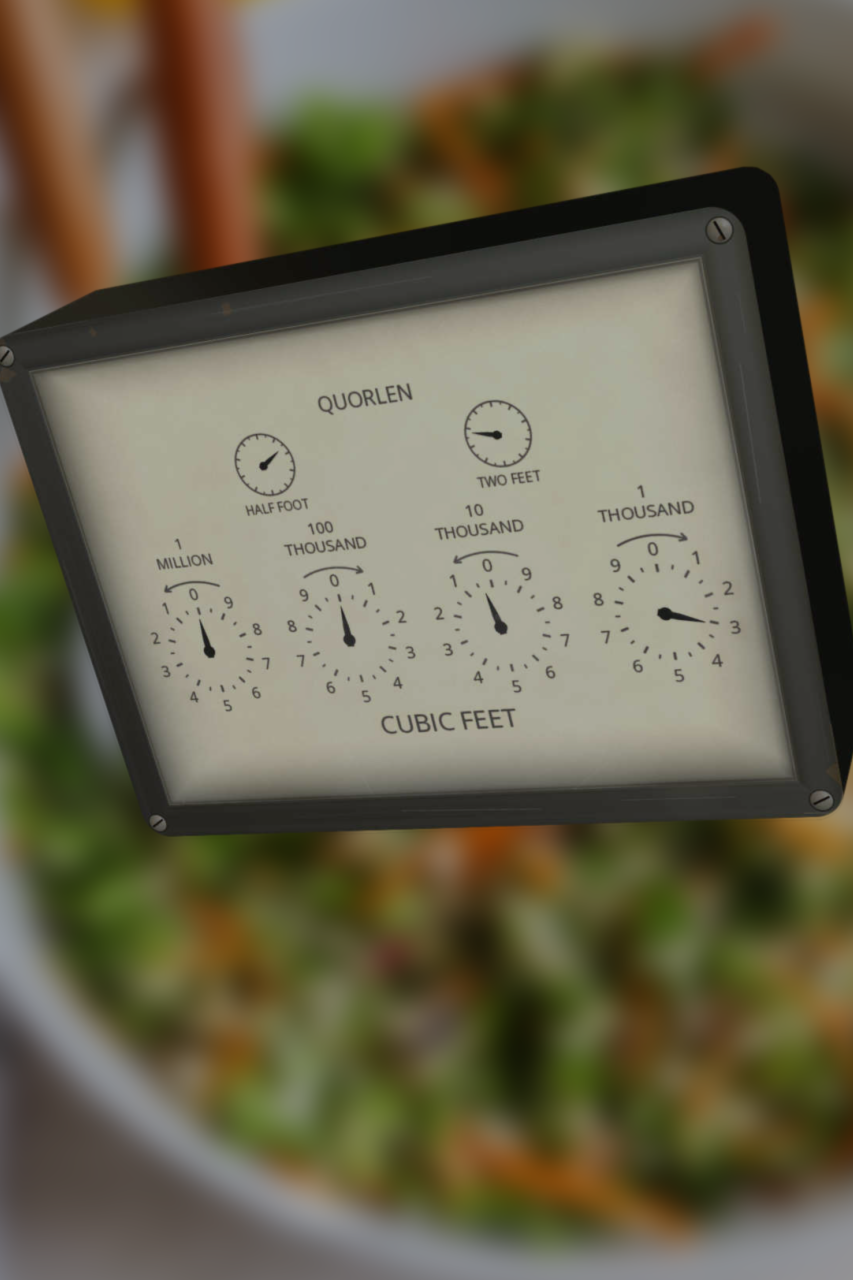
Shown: 300 ft³
